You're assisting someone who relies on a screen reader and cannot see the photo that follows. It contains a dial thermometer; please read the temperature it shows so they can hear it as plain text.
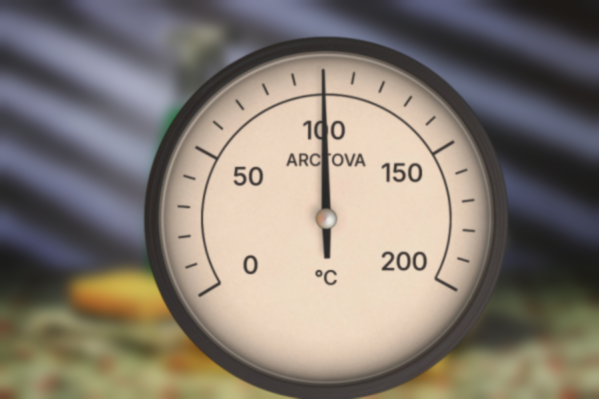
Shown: 100 °C
